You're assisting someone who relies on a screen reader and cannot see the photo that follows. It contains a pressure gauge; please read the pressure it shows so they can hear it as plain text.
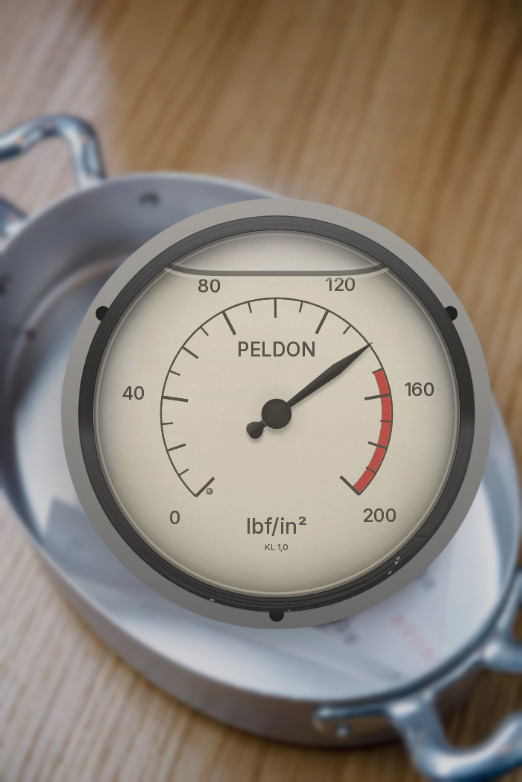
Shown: 140 psi
